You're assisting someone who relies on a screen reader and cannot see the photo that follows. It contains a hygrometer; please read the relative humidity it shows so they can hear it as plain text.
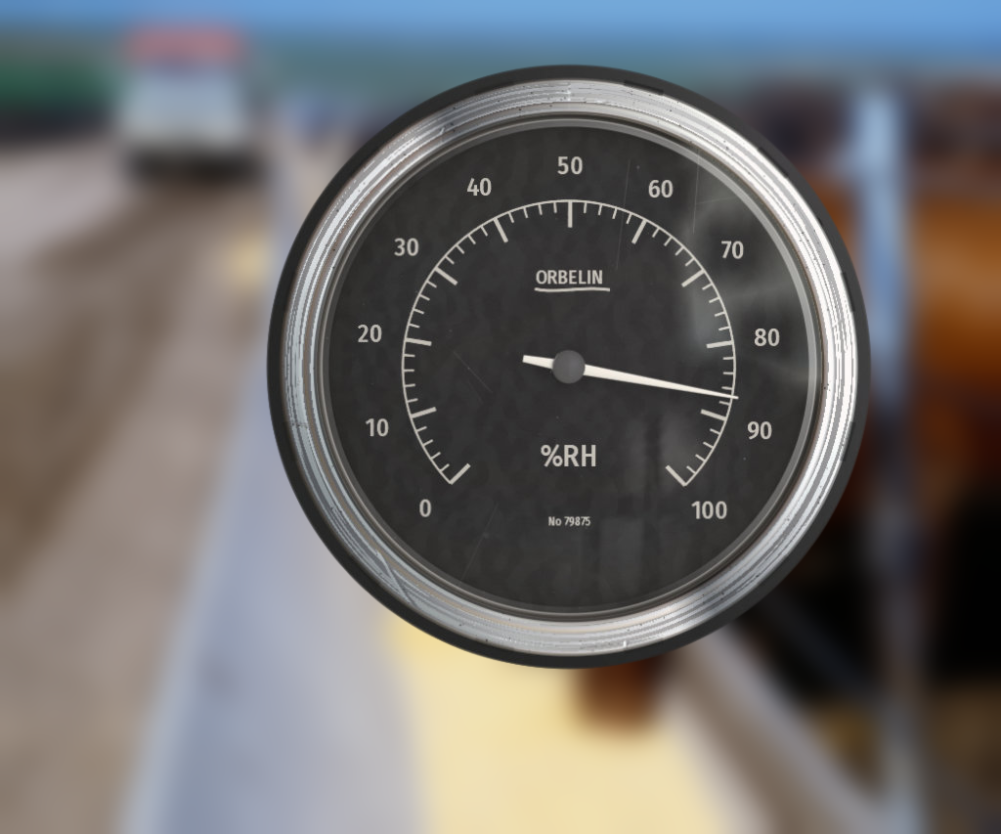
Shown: 87 %
